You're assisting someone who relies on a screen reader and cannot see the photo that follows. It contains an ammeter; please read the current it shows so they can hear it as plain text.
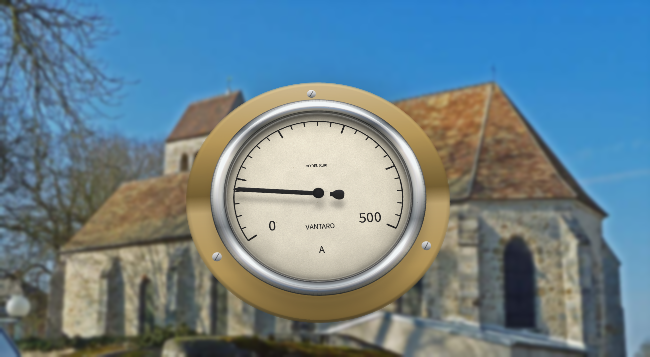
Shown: 80 A
